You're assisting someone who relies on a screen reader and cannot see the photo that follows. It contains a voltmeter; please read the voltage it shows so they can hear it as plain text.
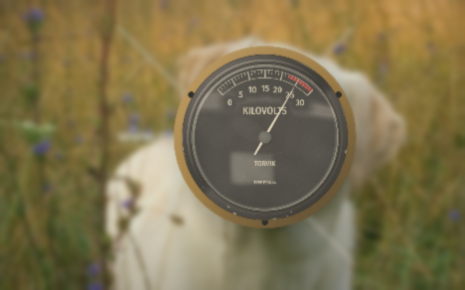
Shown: 25 kV
